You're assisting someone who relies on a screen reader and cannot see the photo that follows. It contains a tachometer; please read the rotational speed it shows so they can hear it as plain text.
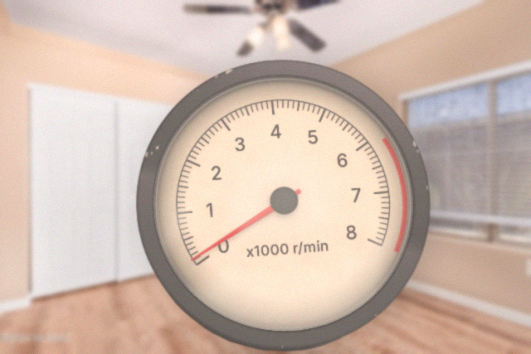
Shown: 100 rpm
